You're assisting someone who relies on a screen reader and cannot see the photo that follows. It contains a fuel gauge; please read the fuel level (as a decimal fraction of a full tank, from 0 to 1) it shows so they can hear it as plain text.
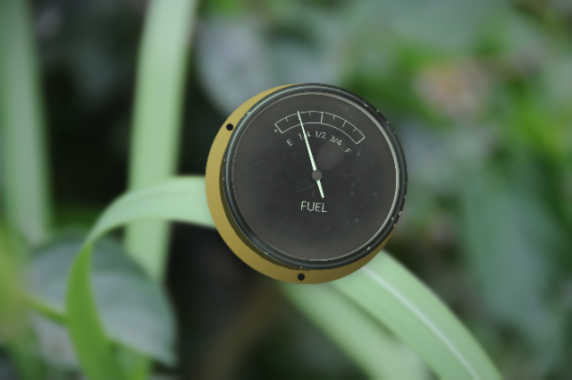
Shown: 0.25
